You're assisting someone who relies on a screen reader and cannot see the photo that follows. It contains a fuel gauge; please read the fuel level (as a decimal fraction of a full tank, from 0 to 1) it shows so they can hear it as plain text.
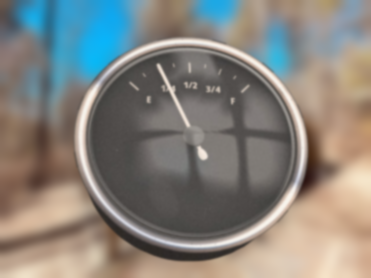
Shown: 0.25
